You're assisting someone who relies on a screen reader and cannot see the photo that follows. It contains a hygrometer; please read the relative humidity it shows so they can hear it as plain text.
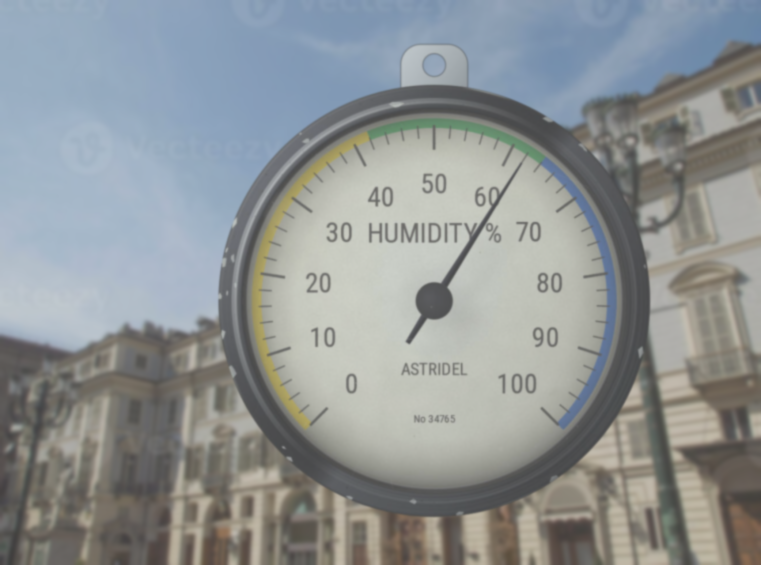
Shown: 62 %
